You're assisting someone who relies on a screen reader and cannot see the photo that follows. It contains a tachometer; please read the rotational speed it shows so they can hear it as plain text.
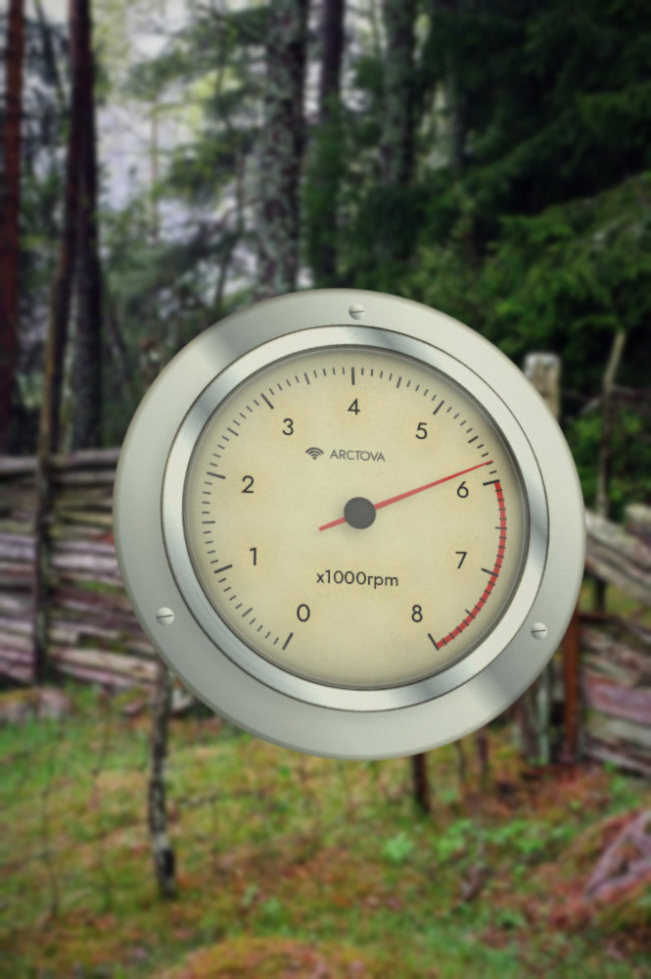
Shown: 5800 rpm
